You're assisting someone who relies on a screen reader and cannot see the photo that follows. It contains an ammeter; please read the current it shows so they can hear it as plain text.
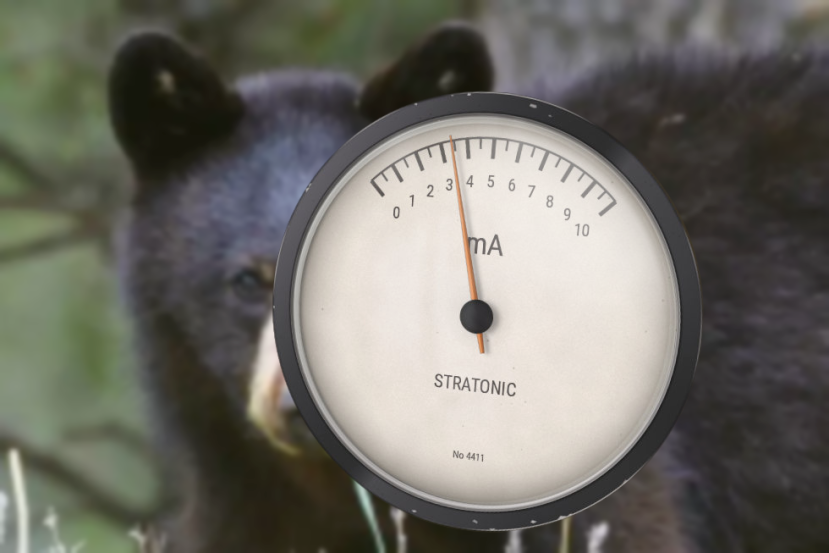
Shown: 3.5 mA
